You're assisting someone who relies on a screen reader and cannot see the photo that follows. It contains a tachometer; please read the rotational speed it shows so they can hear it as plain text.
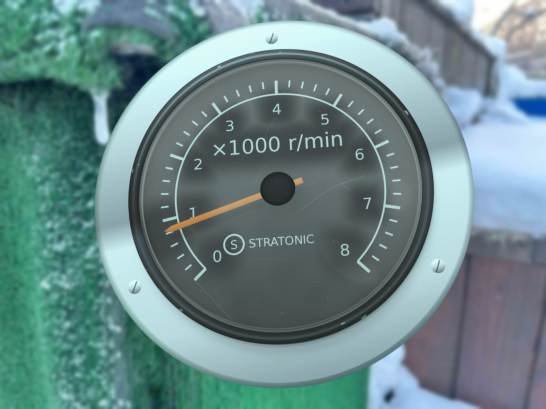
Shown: 800 rpm
